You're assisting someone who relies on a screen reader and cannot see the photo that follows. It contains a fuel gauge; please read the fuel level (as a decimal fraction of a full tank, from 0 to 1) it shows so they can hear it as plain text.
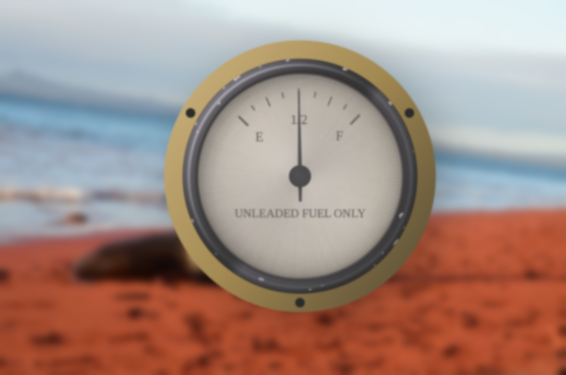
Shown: 0.5
